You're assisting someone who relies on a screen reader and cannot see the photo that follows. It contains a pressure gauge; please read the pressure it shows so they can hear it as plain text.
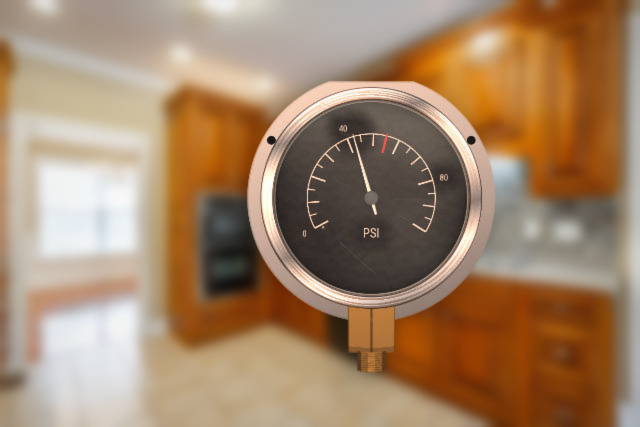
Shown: 42.5 psi
